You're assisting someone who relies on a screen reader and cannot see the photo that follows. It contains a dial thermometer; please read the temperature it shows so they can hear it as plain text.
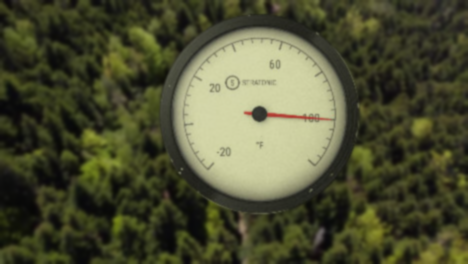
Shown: 100 °F
